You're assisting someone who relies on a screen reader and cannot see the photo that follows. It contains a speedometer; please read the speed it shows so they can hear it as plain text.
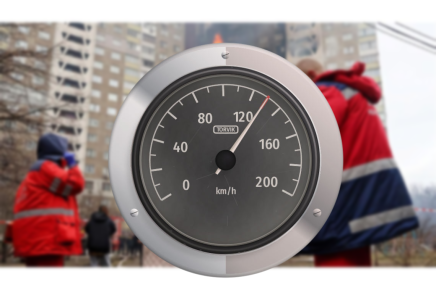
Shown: 130 km/h
